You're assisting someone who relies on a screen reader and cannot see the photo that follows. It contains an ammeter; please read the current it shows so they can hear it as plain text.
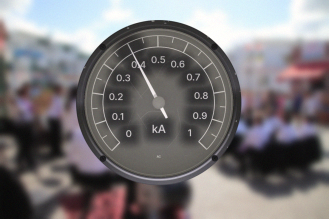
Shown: 0.4 kA
